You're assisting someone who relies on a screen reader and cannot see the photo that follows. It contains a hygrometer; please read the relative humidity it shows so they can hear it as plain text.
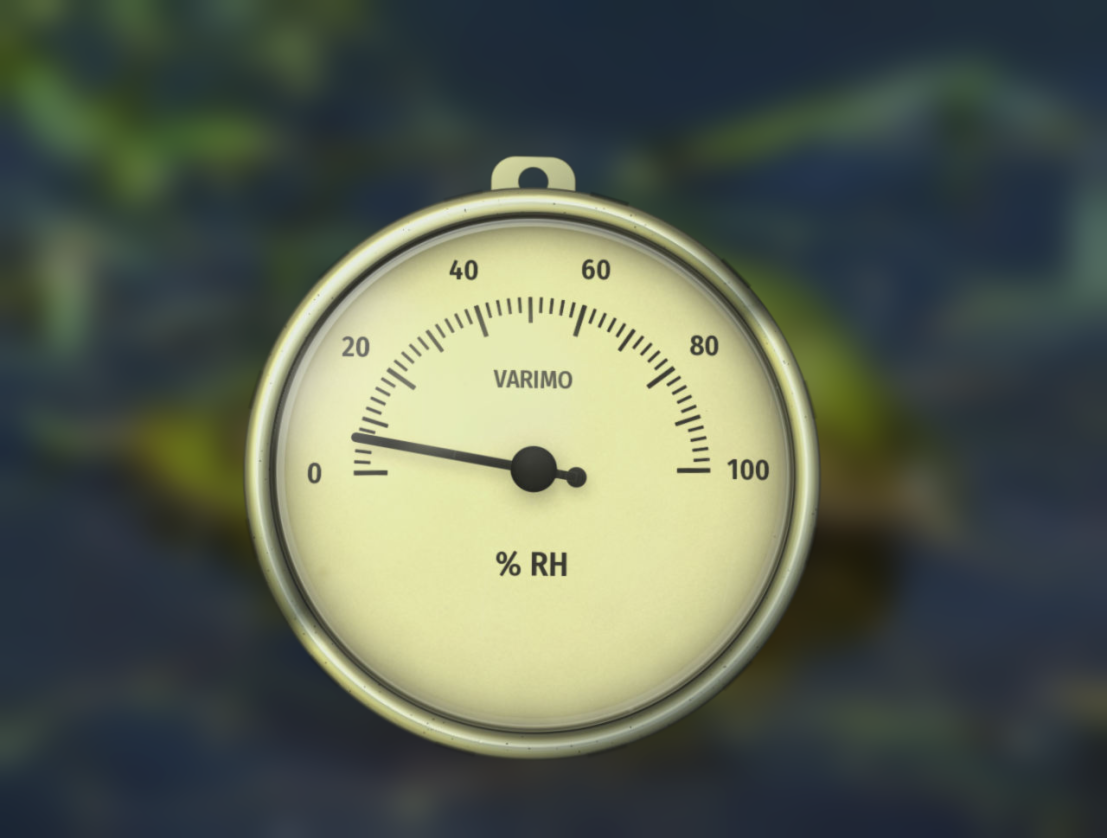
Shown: 6 %
